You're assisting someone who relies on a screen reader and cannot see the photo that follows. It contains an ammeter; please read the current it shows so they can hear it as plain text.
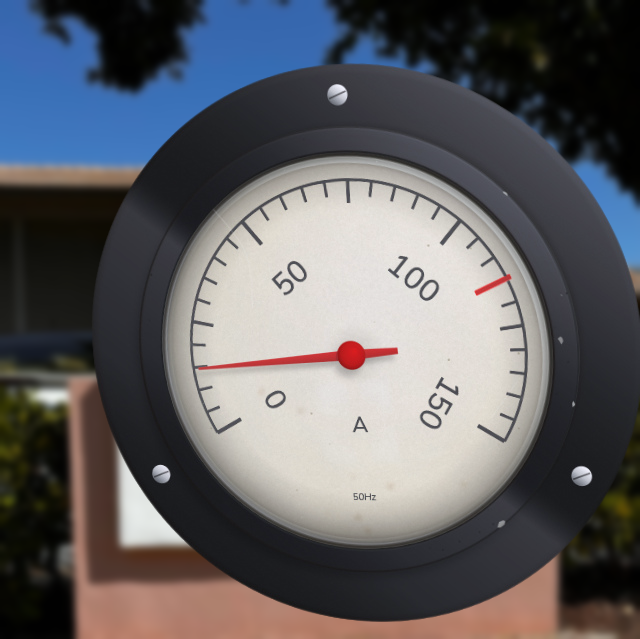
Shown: 15 A
